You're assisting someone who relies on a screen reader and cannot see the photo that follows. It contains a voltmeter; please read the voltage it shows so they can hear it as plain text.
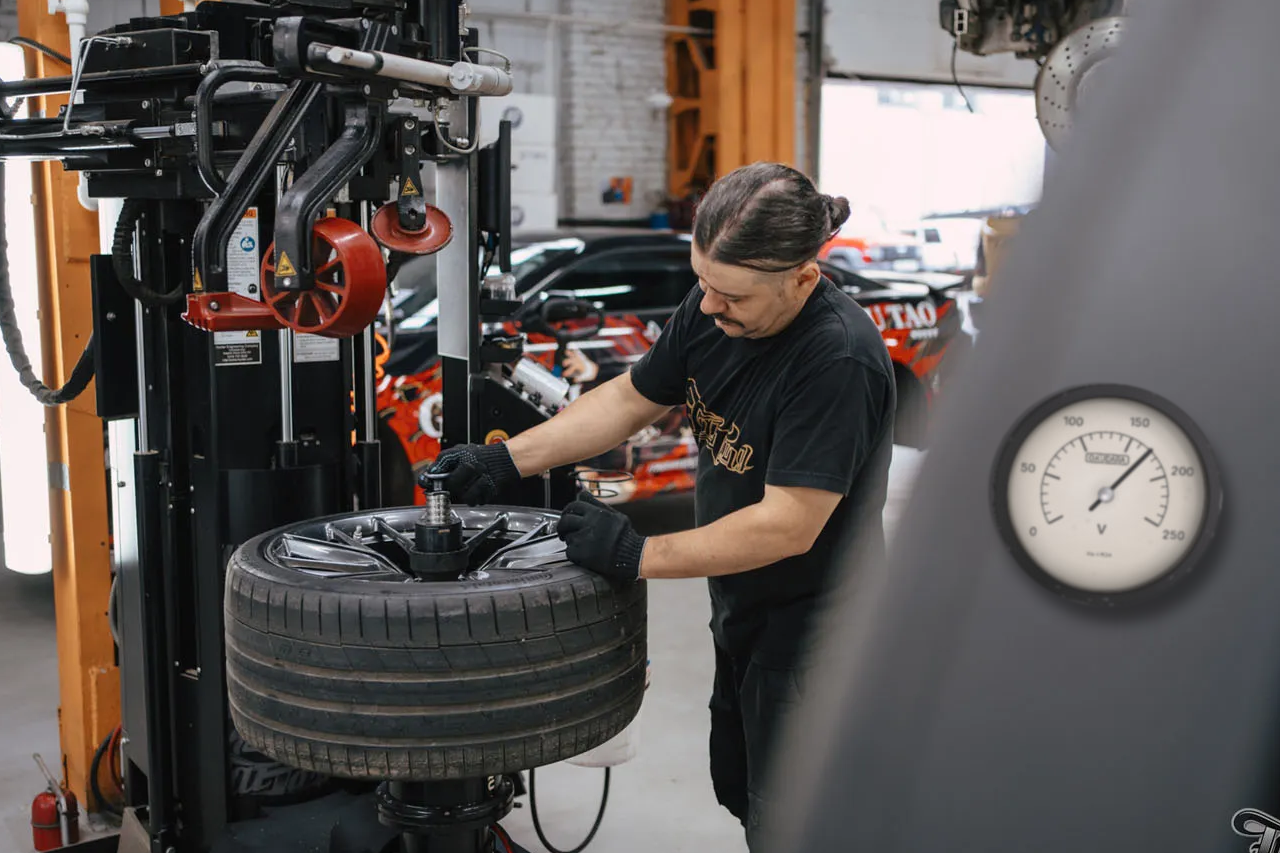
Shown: 170 V
